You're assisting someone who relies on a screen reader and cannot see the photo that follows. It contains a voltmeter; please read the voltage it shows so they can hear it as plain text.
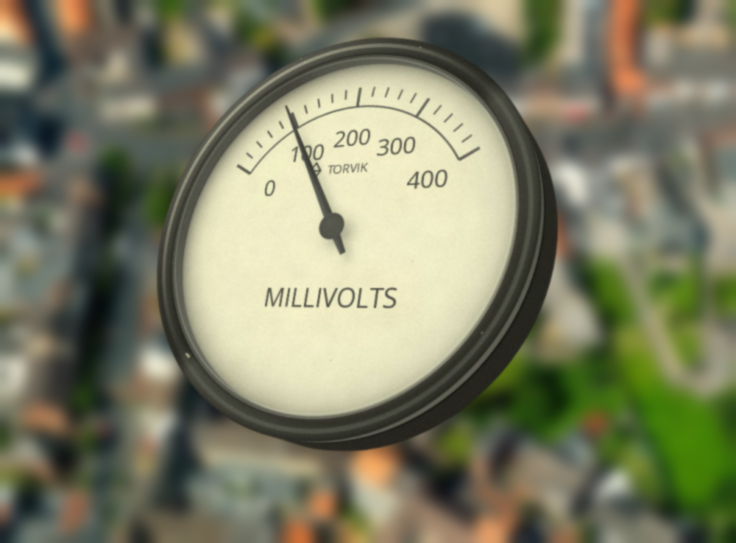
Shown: 100 mV
